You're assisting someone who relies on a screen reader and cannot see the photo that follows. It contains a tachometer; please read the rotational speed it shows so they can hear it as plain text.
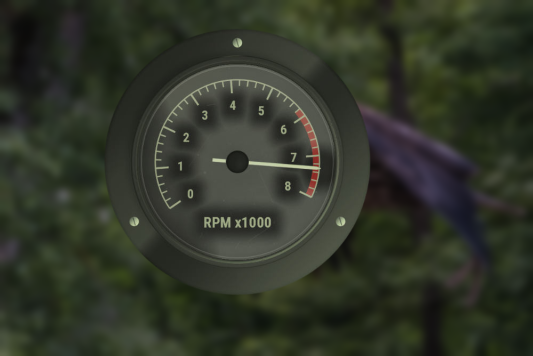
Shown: 7300 rpm
